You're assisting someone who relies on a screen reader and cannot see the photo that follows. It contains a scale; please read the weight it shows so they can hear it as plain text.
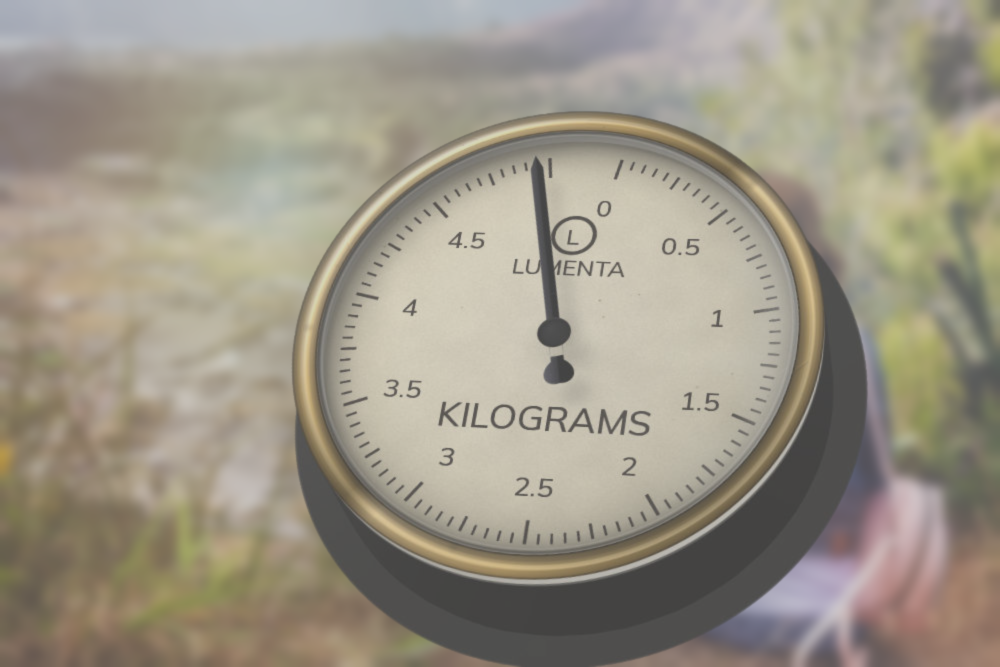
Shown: 4.95 kg
